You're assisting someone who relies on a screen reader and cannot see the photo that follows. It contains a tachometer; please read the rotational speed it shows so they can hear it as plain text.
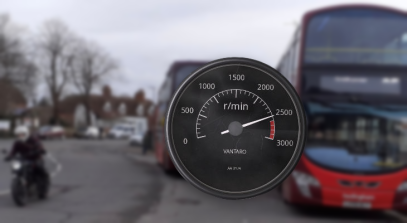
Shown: 2500 rpm
